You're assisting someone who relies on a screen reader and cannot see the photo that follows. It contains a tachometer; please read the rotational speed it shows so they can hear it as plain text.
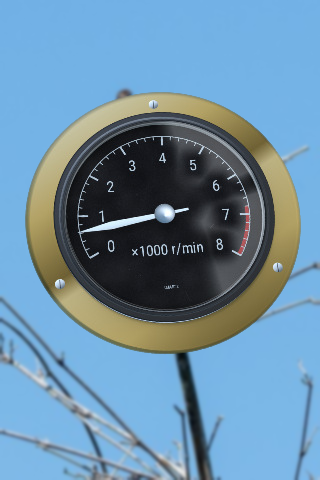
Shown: 600 rpm
